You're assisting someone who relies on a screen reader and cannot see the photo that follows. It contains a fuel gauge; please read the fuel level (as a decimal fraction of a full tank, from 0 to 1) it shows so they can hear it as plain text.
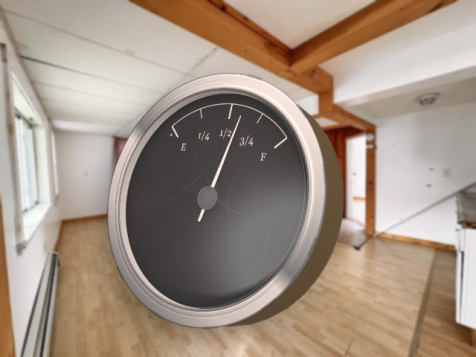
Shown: 0.625
